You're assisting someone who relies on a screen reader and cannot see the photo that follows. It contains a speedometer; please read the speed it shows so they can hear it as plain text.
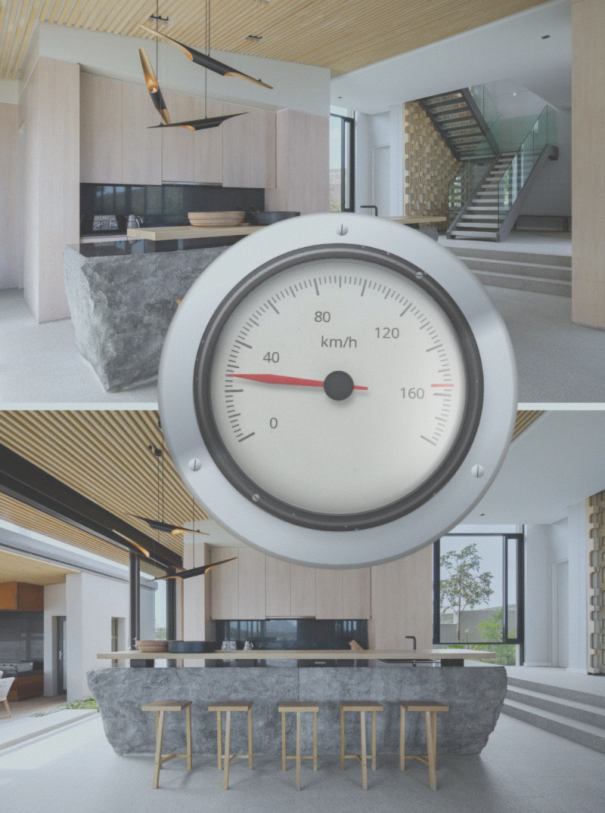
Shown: 26 km/h
